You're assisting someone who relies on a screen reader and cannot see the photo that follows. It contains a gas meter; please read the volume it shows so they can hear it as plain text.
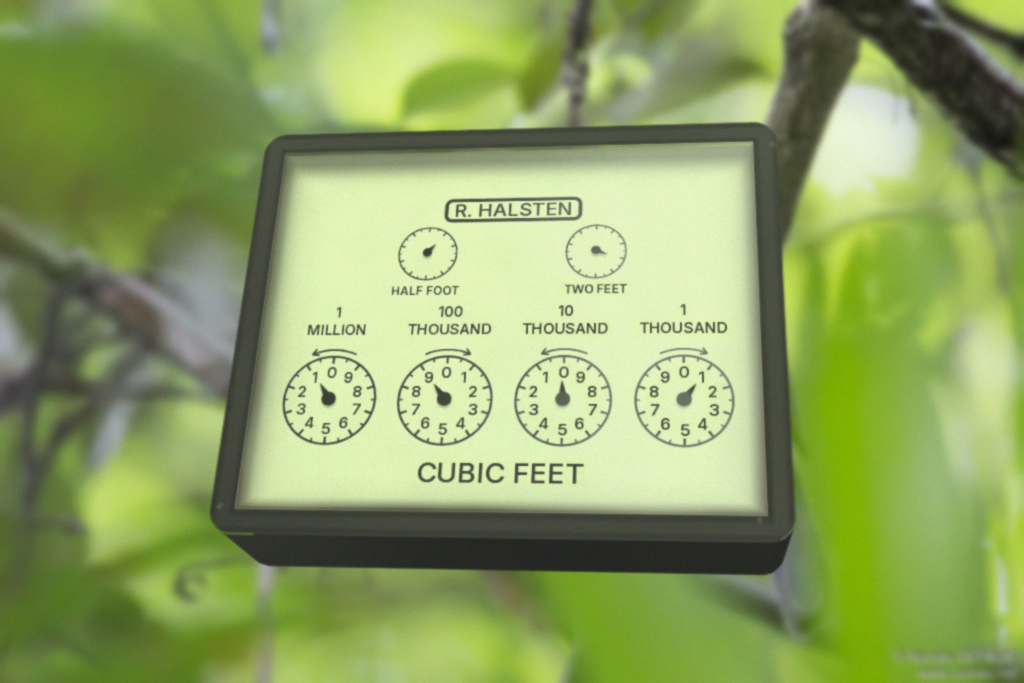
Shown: 90100 ft³
